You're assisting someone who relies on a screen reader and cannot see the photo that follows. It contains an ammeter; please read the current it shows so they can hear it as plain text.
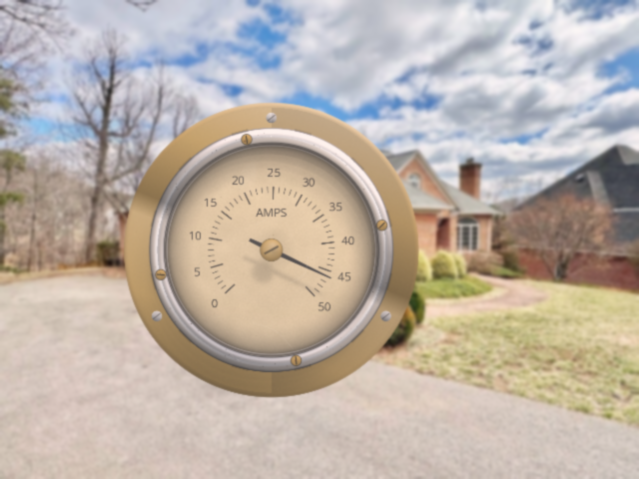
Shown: 46 A
